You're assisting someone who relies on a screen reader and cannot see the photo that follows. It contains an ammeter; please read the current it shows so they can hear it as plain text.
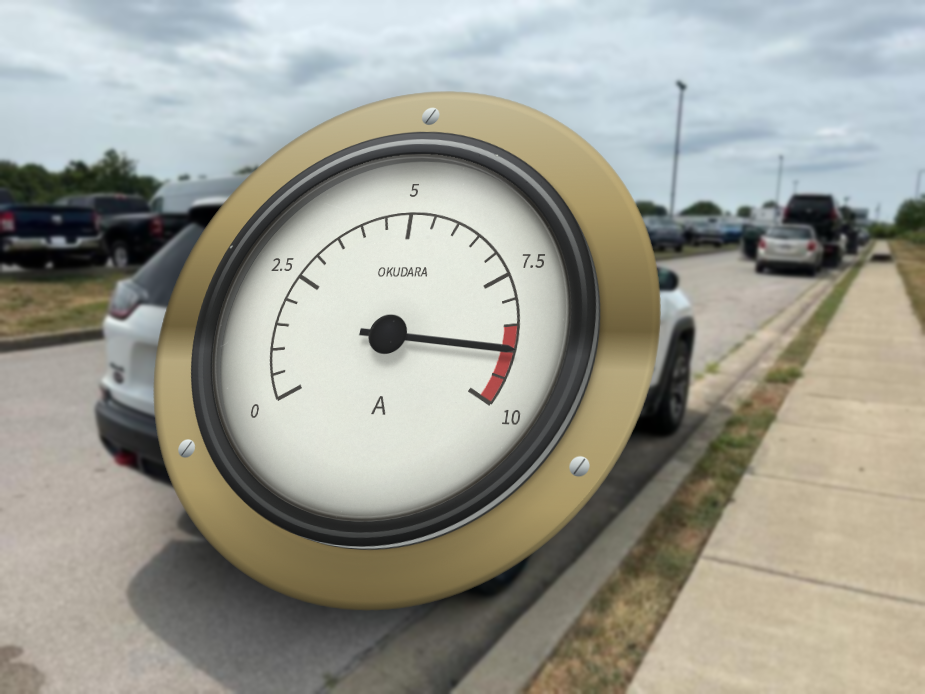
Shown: 9 A
